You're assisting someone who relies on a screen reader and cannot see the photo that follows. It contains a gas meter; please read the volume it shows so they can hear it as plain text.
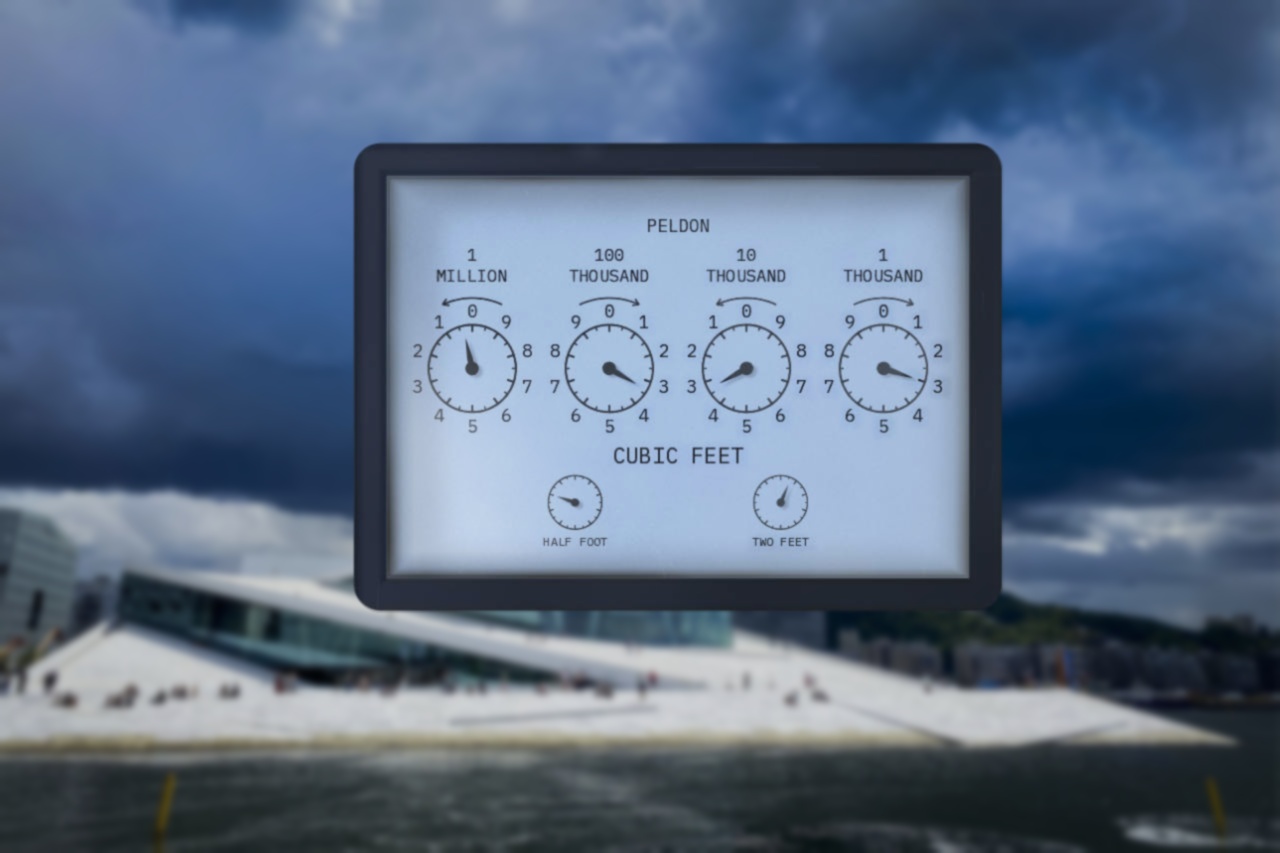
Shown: 33300 ft³
